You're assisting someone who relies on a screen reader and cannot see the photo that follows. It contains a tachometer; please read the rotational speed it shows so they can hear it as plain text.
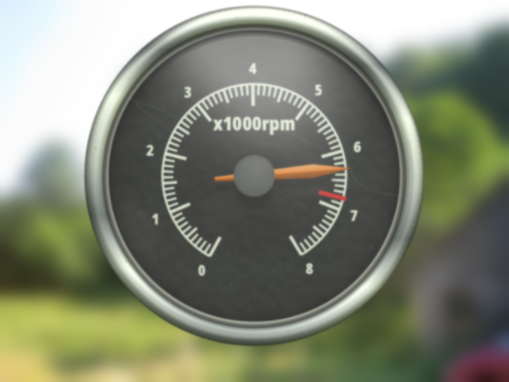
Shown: 6300 rpm
